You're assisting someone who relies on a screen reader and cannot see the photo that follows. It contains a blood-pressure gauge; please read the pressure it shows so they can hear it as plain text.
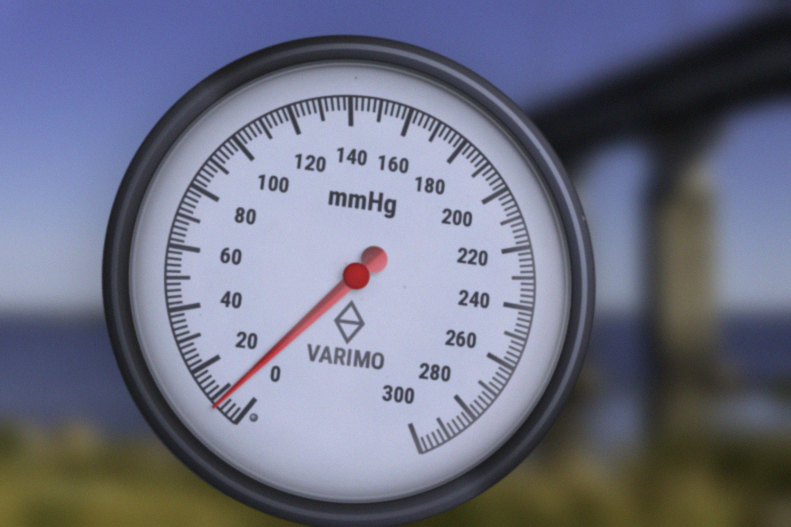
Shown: 8 mmHg
